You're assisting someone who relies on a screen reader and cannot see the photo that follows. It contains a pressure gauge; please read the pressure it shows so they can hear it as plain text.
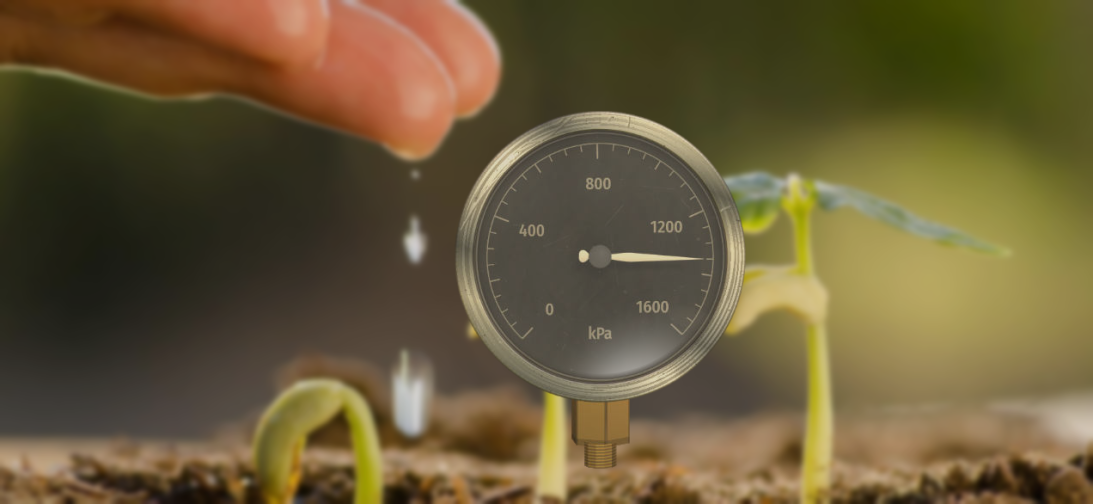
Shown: 1350 kPa
